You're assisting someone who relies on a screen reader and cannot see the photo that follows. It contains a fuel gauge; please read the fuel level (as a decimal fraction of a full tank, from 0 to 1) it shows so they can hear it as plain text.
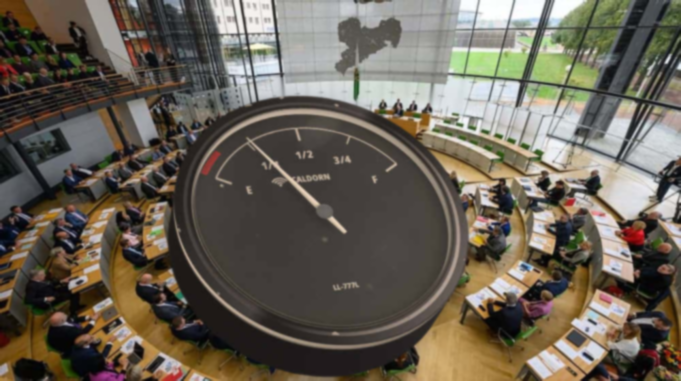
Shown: 0.25
